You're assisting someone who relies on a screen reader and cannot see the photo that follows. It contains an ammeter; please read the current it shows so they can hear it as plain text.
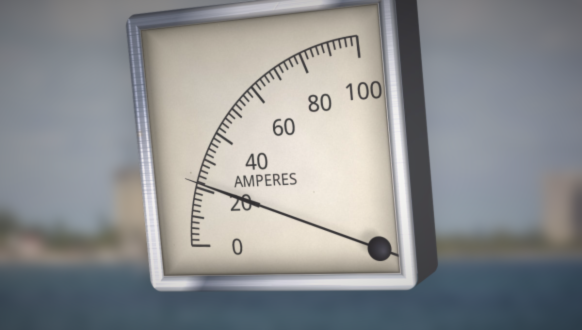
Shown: 22 A
